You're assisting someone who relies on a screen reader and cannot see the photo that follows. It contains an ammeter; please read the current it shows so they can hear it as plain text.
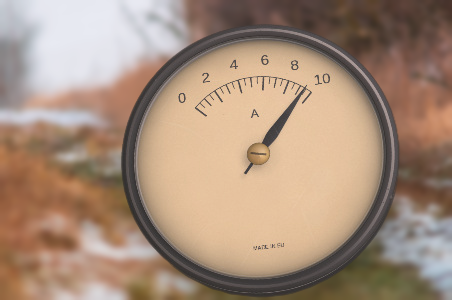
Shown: 9.5 A
